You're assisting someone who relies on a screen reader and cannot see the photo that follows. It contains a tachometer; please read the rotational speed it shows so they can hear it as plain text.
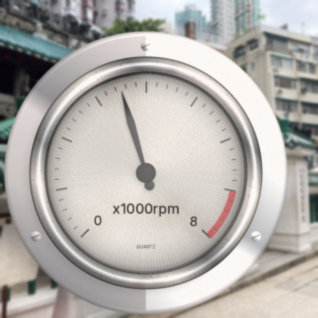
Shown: 3500 rpm
